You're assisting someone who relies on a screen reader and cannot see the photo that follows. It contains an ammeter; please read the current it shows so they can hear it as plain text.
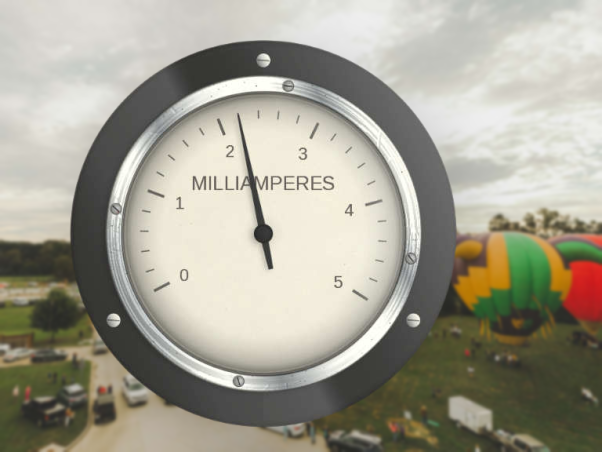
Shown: 2.2 mA
